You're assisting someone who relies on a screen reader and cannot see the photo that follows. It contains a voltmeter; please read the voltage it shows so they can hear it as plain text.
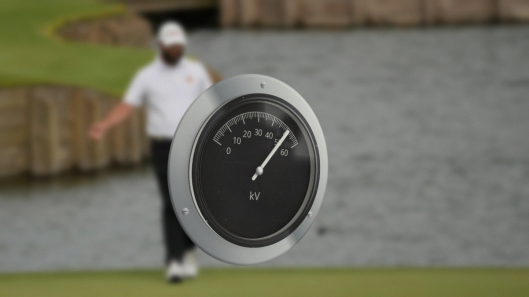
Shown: 50 kV
